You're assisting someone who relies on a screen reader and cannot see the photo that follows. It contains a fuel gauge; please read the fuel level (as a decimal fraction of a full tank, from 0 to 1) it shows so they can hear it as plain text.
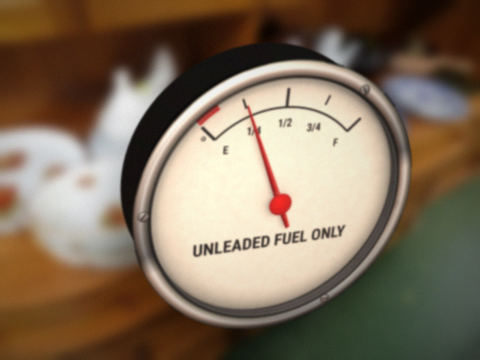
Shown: 0.25
